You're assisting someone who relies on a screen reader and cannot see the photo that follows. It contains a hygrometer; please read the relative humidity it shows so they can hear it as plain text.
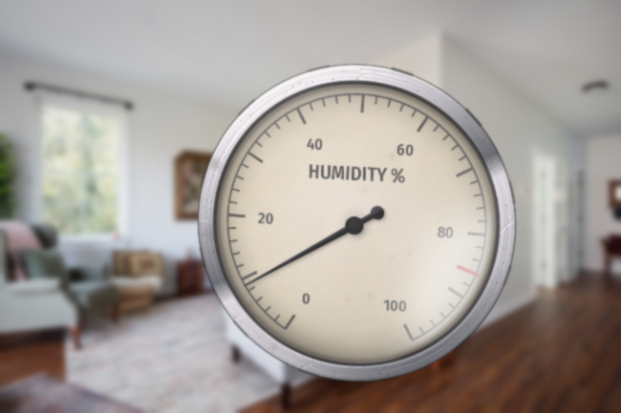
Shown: 9 %
